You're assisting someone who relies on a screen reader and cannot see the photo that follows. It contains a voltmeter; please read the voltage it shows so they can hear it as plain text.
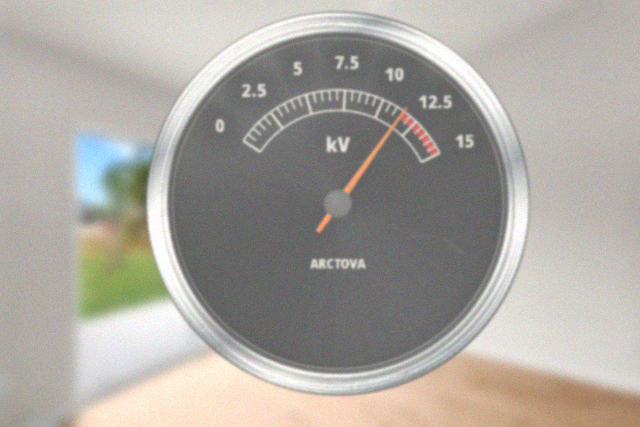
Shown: 11.5 kV
